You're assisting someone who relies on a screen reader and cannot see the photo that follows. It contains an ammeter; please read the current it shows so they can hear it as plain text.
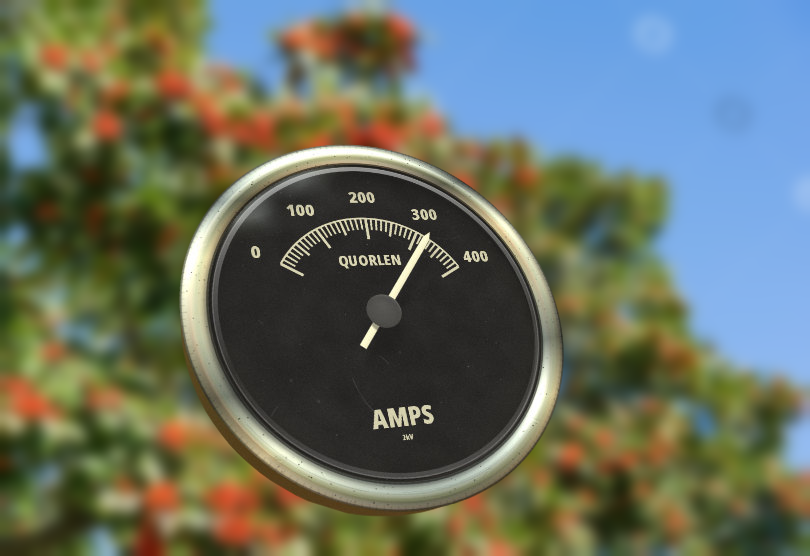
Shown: 320 A
